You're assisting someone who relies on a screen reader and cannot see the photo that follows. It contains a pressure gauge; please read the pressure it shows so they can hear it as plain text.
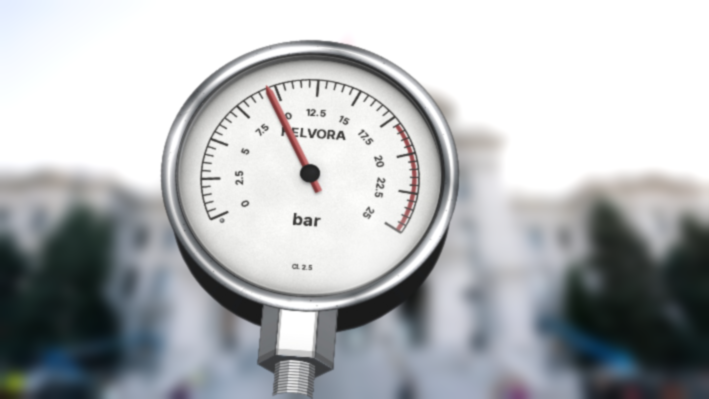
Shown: 9.5 bar
